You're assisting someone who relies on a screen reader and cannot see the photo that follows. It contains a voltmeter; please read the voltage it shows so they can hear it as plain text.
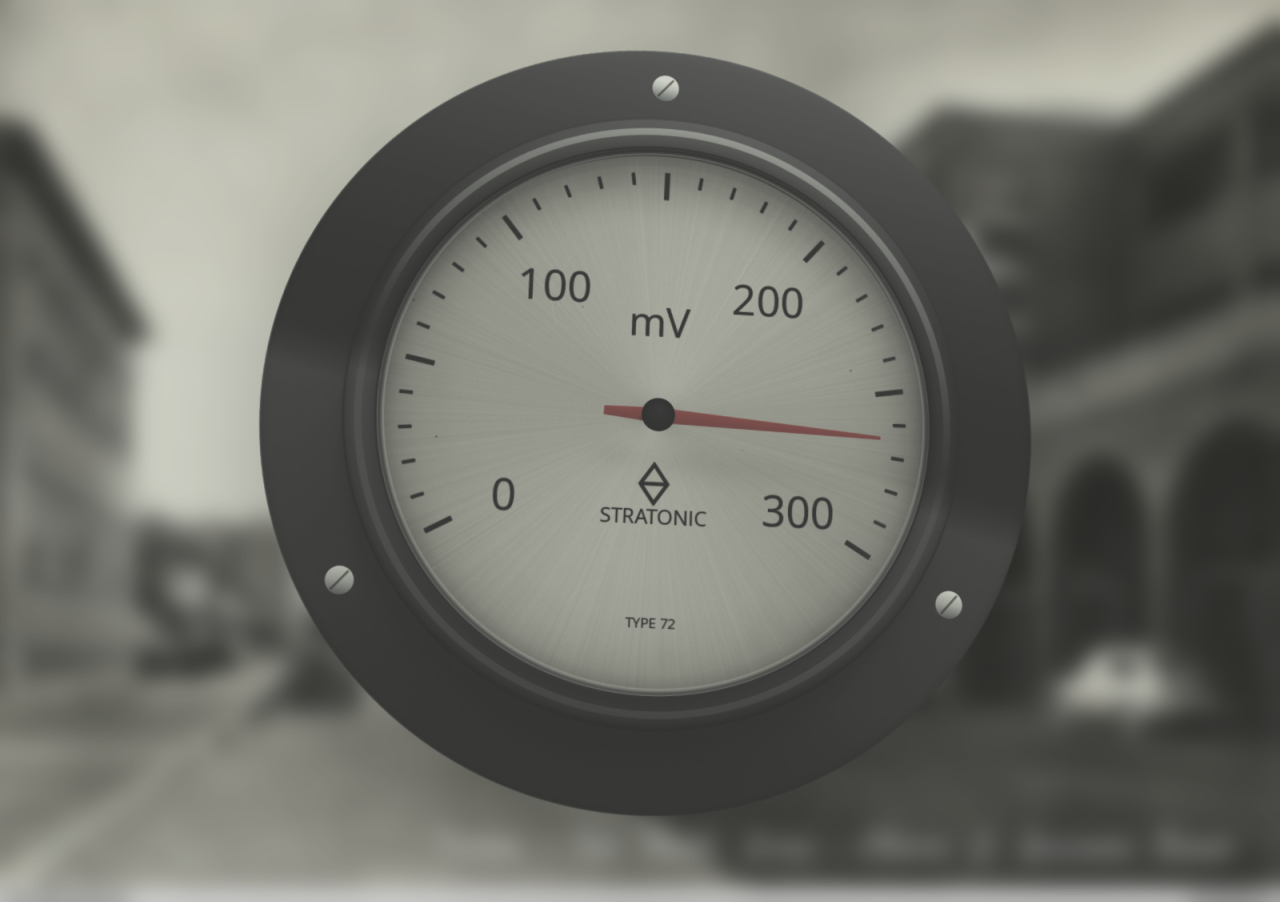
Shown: 265 mV
